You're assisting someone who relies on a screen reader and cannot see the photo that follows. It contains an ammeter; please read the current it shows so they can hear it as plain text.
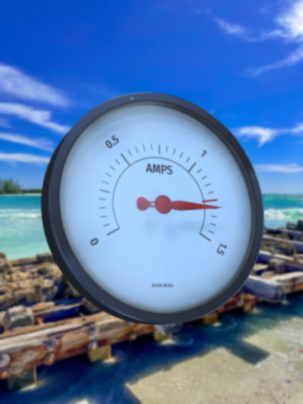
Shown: 1.3 A
